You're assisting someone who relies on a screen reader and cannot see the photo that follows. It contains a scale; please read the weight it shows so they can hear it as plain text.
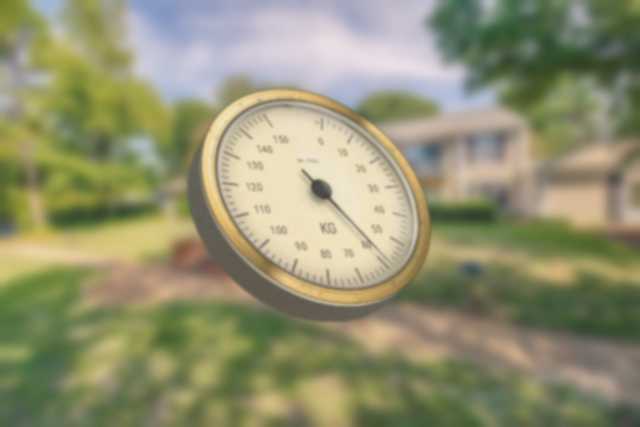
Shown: 60 kg
